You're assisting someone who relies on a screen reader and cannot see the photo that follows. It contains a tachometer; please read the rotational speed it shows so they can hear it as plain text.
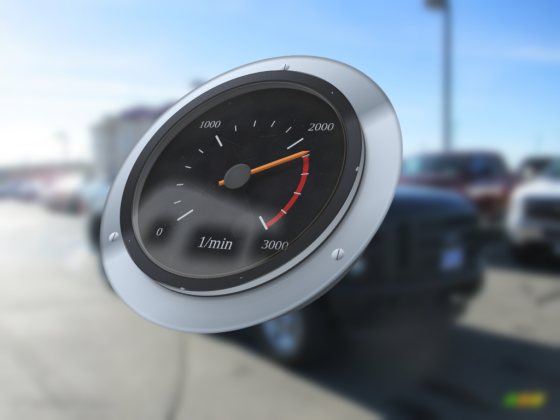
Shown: 2200 rpm
